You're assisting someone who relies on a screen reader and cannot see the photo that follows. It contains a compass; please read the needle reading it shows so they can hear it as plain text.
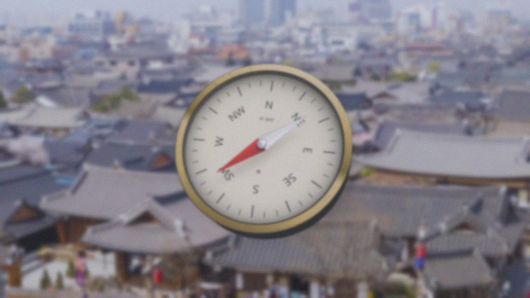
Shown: 230 °
